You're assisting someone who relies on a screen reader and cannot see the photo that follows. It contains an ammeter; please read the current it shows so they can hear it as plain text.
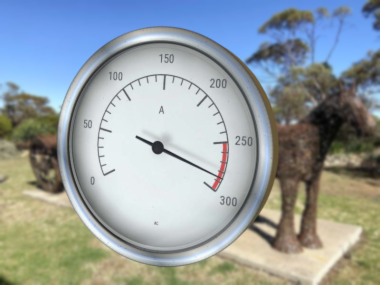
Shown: 285 A
